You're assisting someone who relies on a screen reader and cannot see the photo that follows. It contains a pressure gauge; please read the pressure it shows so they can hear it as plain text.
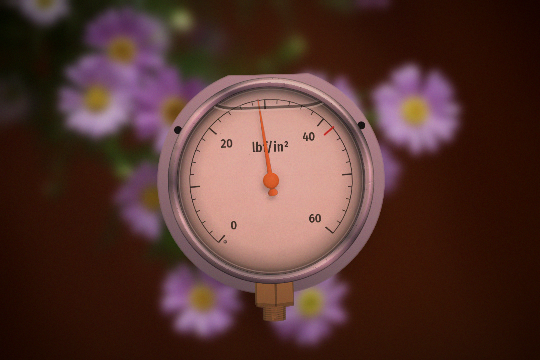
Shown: 29 psi
